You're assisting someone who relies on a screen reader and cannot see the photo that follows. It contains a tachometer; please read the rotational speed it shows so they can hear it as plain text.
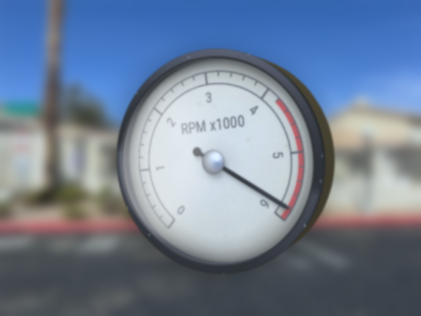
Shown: 5800 rpm
